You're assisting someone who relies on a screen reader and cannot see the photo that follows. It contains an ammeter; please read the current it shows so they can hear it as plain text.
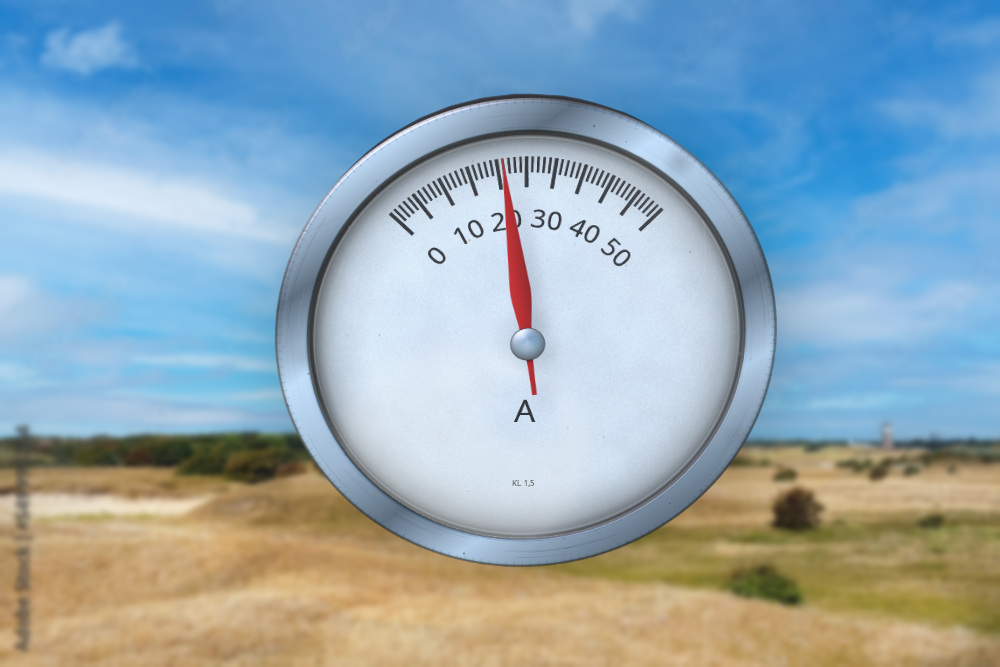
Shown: 21 A
